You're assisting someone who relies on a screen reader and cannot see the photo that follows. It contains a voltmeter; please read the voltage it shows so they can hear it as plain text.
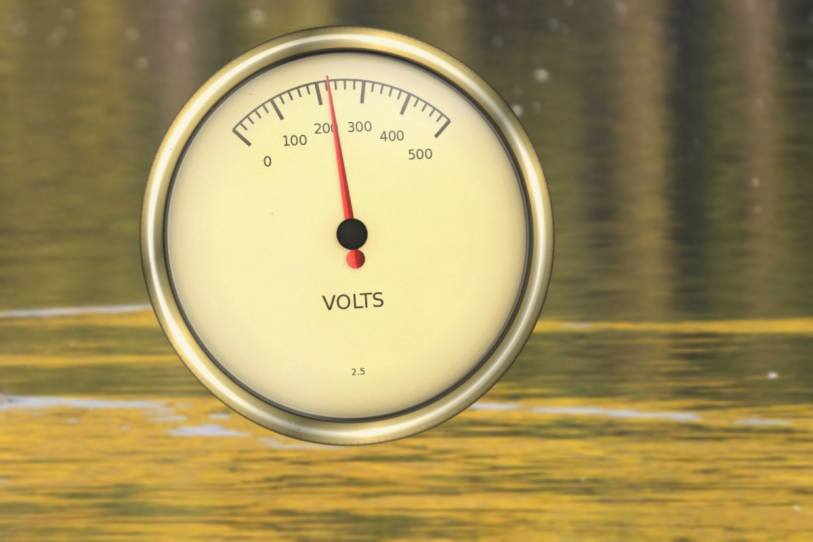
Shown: 220 V
